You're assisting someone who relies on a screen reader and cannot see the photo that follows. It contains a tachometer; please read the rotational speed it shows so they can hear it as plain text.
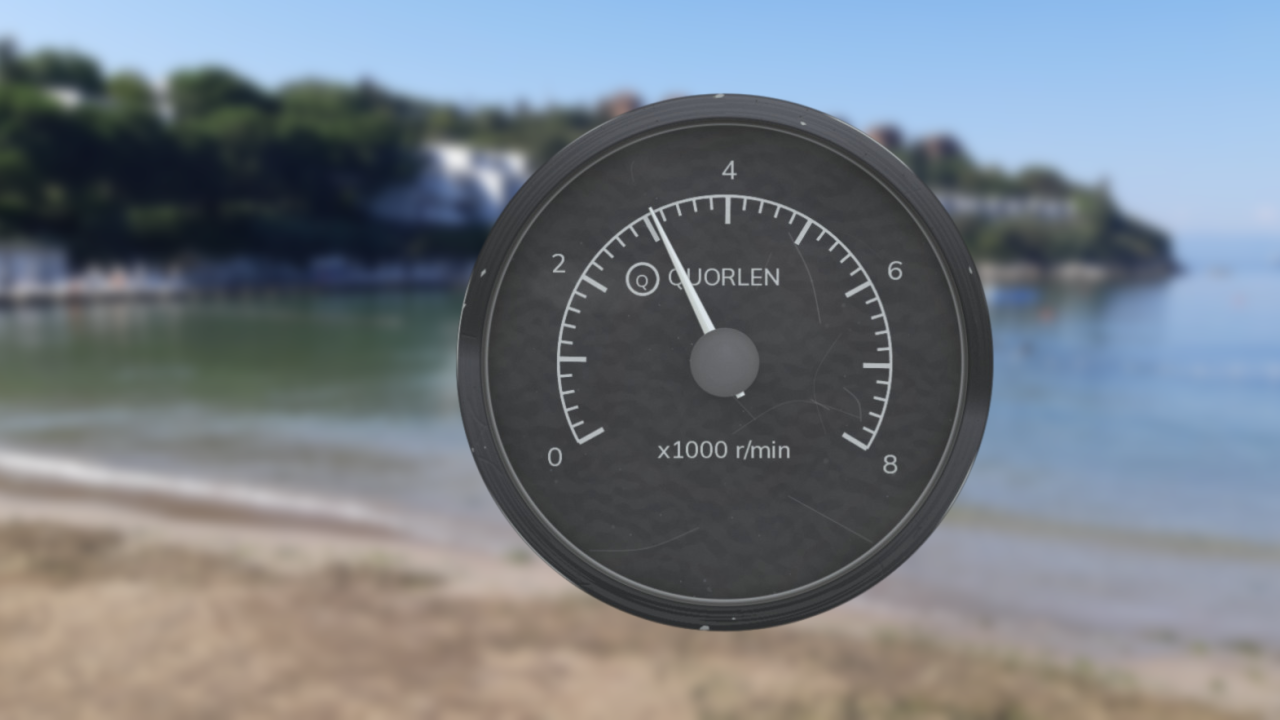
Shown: 3100 rpm
